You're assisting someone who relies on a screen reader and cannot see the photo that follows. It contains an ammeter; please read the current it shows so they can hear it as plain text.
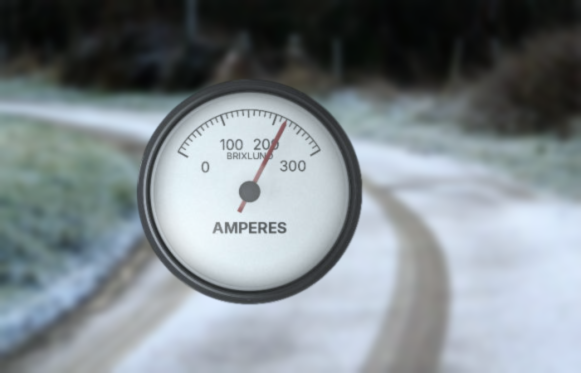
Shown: 220 A
